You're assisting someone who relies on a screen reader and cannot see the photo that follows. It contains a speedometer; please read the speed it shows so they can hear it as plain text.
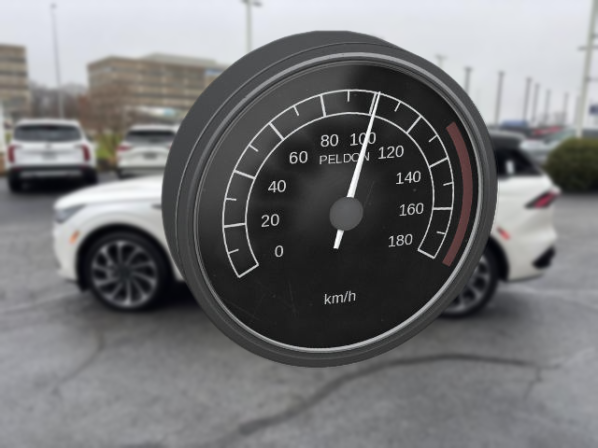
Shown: 100 km/h
